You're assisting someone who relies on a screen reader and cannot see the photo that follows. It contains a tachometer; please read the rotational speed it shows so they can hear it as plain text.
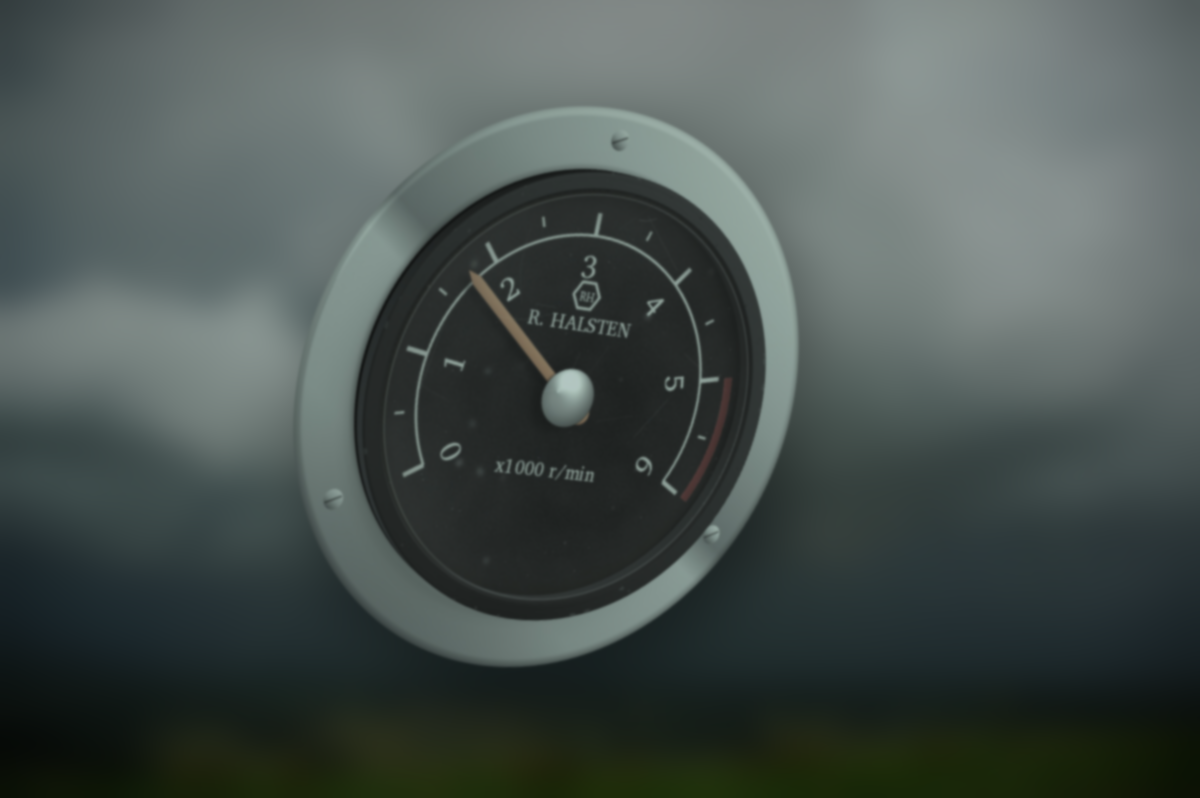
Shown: 1750 rpm
